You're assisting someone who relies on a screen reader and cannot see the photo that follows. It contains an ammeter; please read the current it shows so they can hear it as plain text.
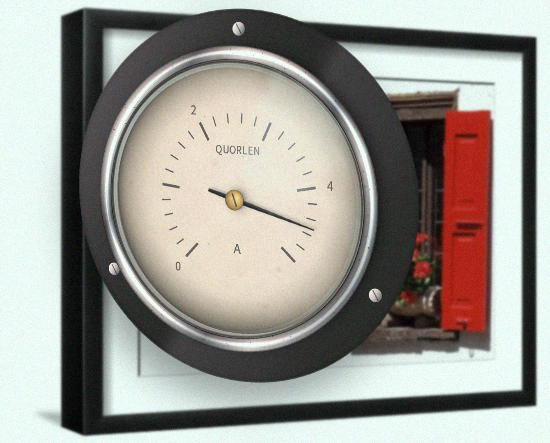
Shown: 4.5 A
